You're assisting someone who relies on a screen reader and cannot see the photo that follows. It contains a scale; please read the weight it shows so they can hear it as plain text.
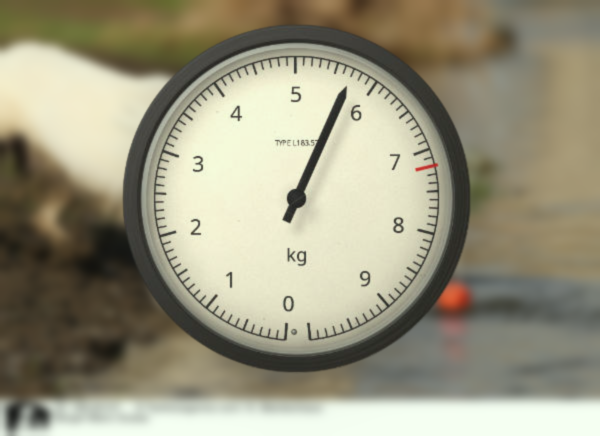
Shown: 5.7 kg
